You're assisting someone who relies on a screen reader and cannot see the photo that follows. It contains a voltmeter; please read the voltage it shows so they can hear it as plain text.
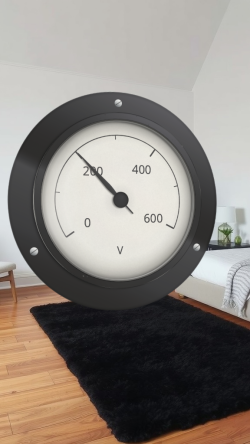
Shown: 200 V
